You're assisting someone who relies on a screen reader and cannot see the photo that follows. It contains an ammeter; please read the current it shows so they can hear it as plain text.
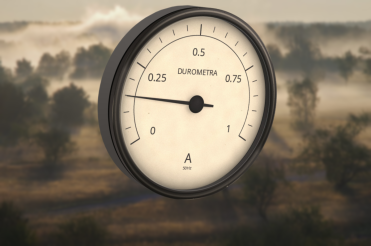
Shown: 0.15 A
